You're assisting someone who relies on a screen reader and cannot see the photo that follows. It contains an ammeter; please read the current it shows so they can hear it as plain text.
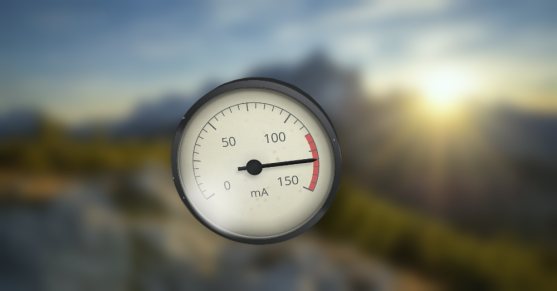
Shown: 130 mA
